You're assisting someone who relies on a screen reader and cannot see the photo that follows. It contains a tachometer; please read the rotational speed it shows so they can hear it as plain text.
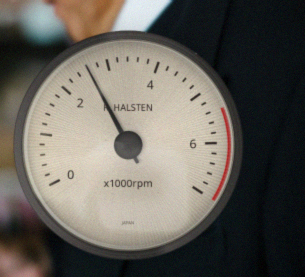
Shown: 2600 rpm
